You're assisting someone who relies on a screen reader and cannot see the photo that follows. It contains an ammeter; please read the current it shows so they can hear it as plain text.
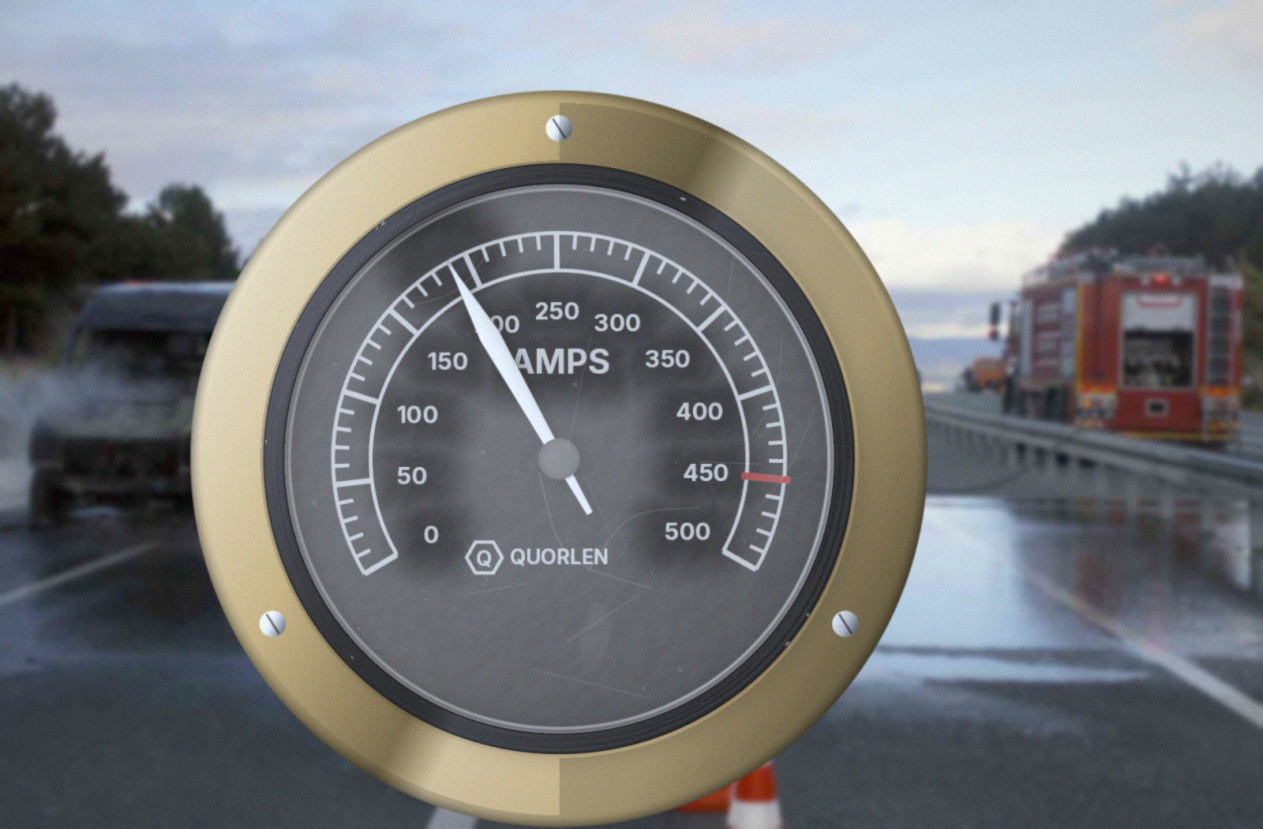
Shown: 190 A
